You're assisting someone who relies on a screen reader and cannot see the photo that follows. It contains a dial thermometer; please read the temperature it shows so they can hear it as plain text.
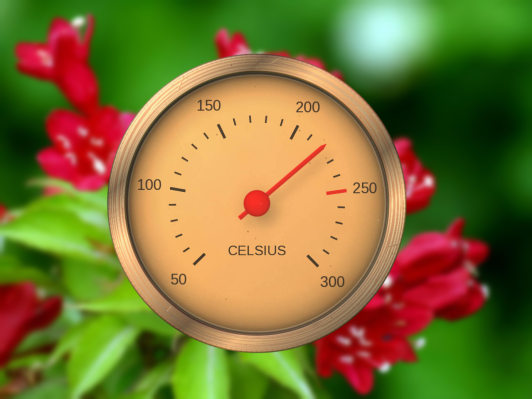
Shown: 220 °C
